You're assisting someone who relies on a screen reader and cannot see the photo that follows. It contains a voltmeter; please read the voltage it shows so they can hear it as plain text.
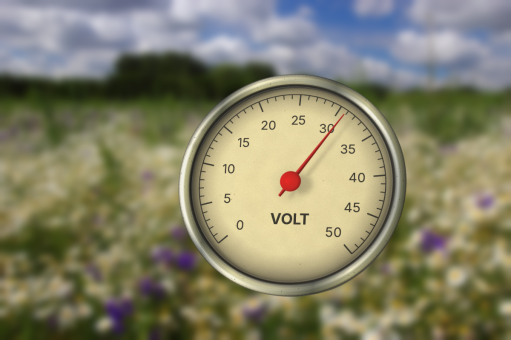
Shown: 31 V
